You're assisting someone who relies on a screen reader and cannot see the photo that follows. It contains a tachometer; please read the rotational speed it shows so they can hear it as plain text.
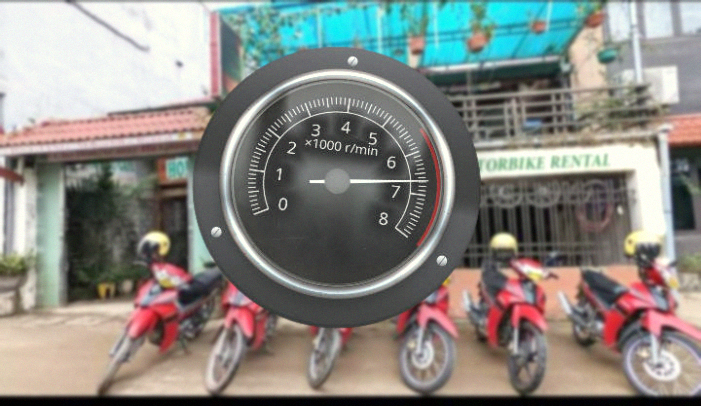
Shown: 6700 rpm
